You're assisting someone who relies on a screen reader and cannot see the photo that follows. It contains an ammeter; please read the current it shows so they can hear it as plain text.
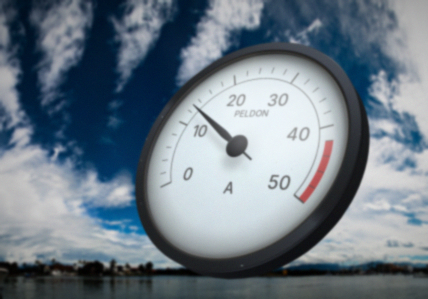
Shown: 13 A
